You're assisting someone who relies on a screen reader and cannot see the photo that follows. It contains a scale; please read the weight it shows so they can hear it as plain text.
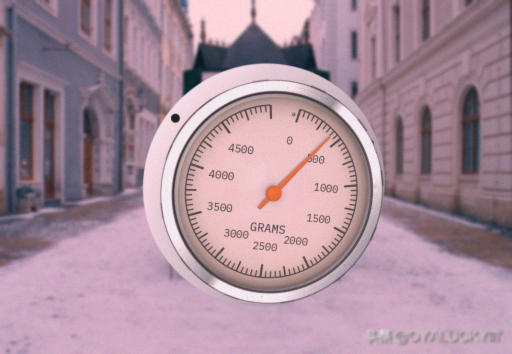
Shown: 400 g
